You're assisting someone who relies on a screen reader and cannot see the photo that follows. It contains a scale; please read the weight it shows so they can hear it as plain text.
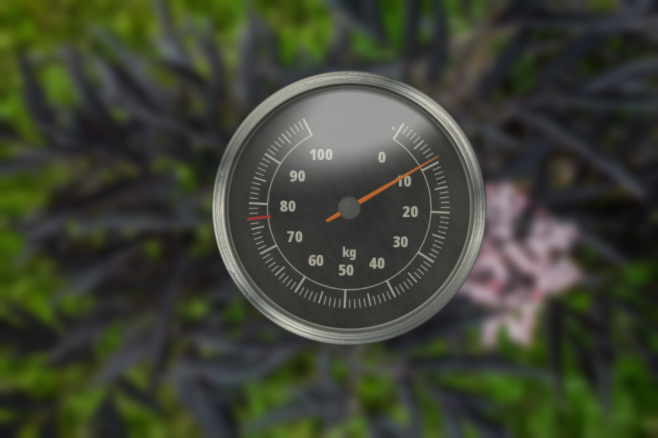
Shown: 9 kg
